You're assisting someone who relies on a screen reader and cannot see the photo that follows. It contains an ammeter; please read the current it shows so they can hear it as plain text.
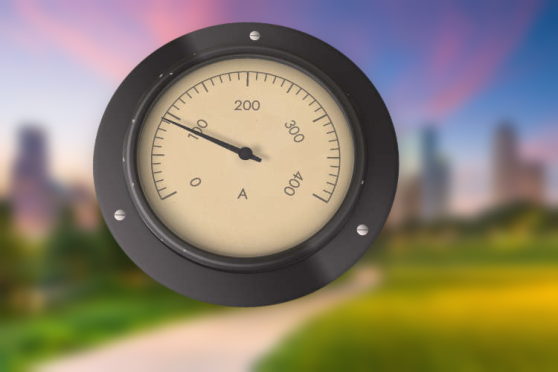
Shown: 90 A
